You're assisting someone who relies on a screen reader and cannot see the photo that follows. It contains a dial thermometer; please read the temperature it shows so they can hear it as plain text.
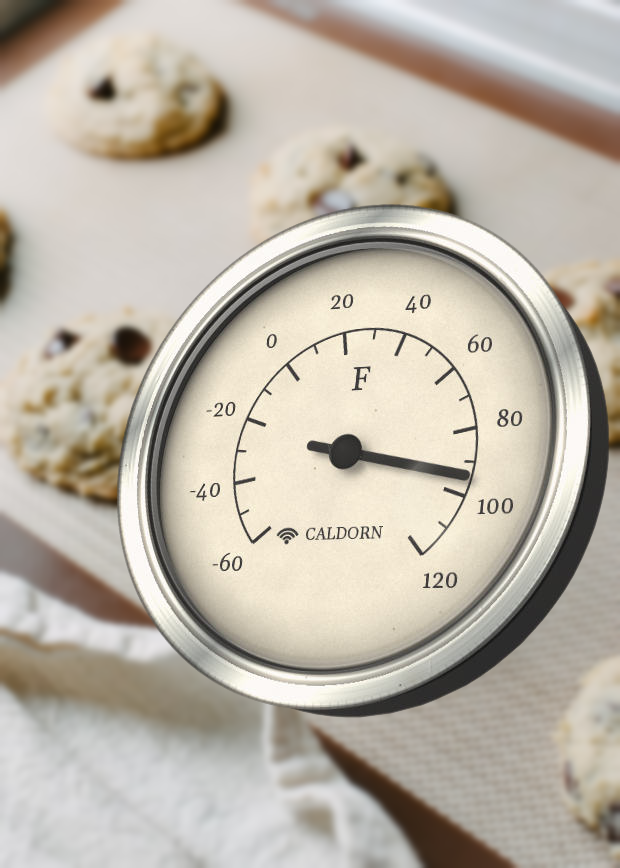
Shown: 95 °F
